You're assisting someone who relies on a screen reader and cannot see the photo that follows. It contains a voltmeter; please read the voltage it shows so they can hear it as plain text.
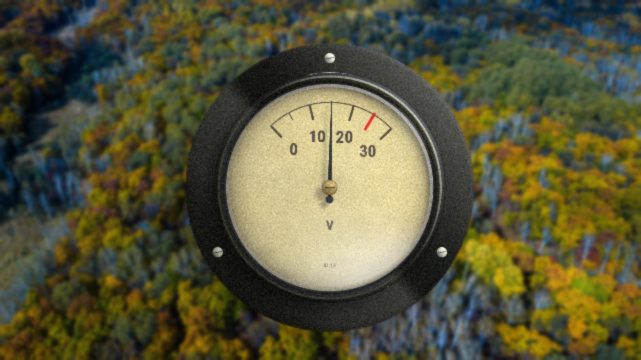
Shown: 15 V
